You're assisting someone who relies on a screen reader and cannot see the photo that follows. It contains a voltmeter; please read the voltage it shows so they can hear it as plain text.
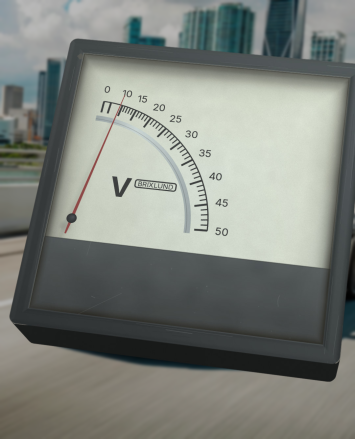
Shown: 10 V
